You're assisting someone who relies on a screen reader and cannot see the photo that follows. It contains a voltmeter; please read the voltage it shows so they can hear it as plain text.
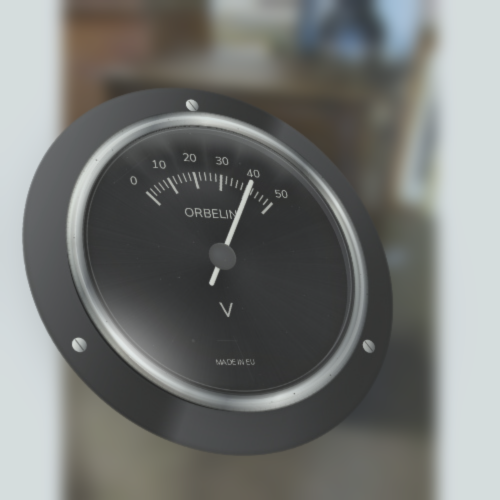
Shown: 40 V
